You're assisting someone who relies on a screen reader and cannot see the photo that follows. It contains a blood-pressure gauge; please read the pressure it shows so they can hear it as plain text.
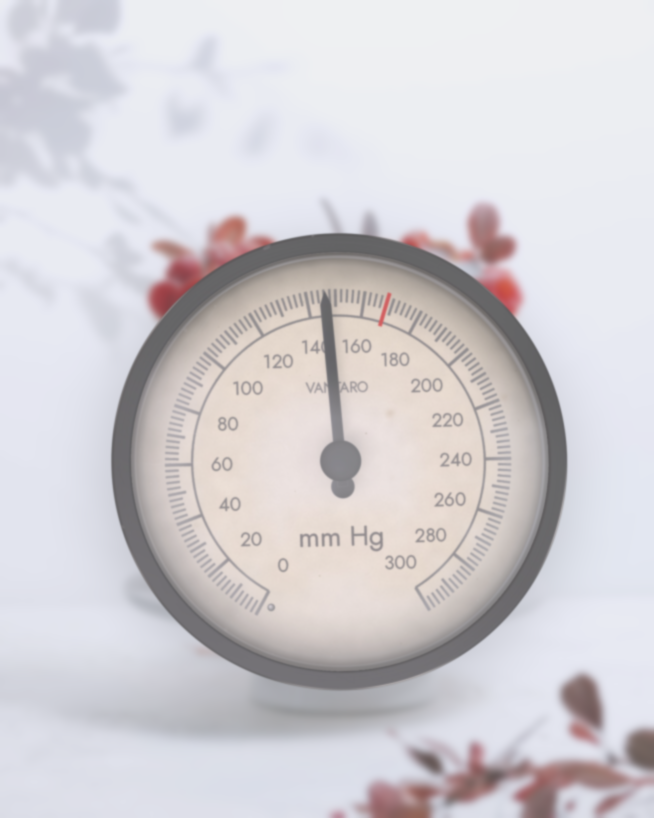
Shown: 146 mmHg
